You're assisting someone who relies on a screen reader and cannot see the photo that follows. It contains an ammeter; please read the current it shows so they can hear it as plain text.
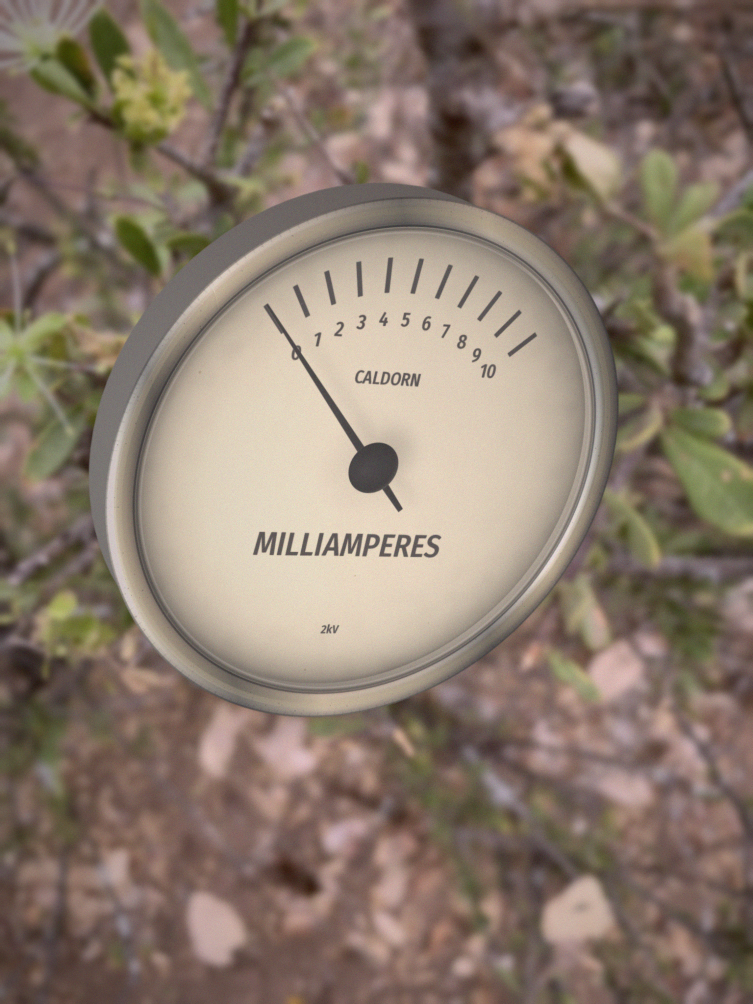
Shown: 0 mA
